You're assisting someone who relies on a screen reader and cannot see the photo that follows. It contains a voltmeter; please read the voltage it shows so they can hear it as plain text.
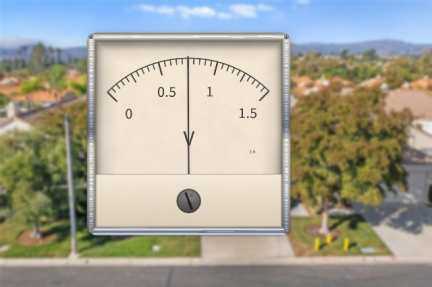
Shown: 0.75 V
